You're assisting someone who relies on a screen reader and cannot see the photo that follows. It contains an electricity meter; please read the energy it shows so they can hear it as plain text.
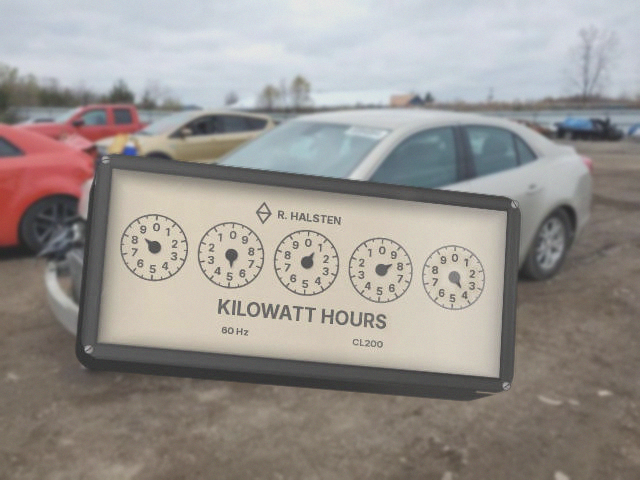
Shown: 85084 kWh
